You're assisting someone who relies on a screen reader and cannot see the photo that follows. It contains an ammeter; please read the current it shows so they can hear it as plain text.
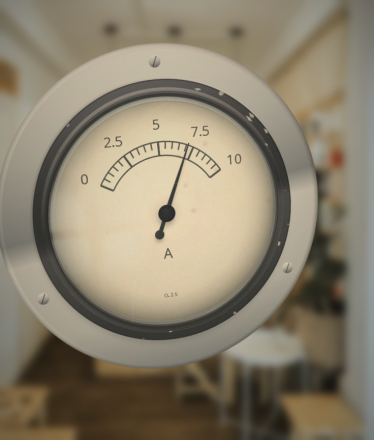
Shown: 7 A
